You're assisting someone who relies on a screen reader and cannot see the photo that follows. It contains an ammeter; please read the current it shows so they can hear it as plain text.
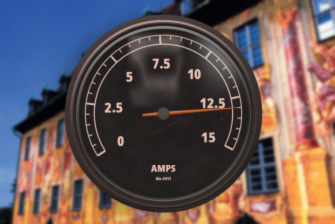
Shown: 13 A
